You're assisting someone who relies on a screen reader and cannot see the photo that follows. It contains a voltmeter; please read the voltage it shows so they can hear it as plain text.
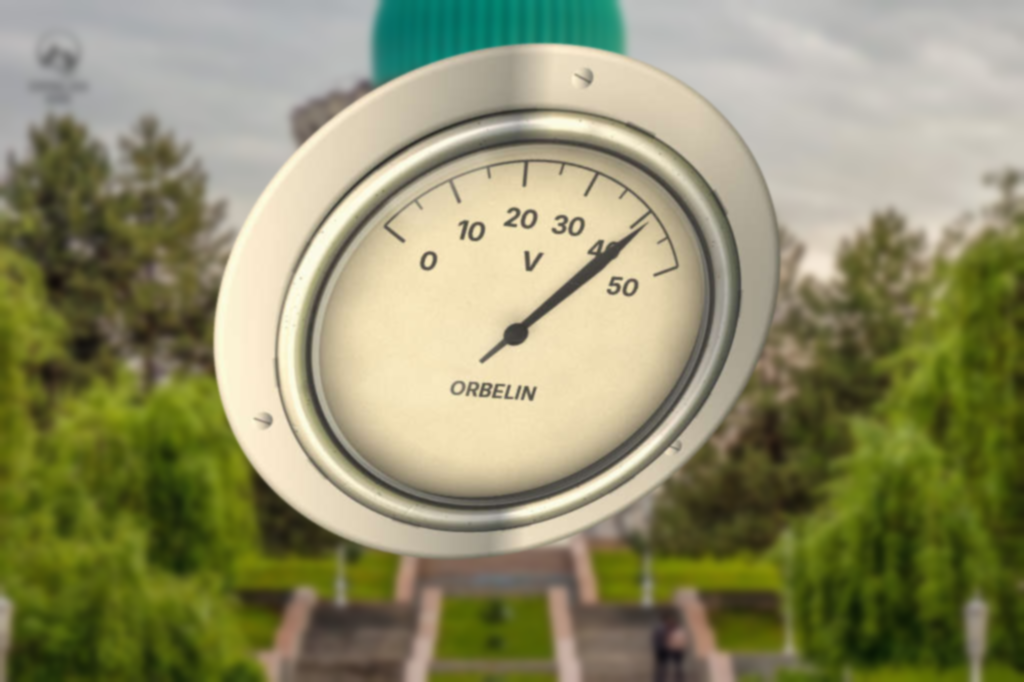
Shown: 40 V
